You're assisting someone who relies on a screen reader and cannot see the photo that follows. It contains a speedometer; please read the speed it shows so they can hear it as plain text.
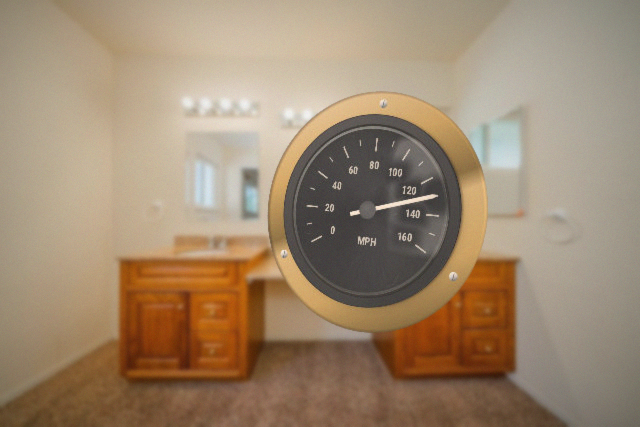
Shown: 130 mph
